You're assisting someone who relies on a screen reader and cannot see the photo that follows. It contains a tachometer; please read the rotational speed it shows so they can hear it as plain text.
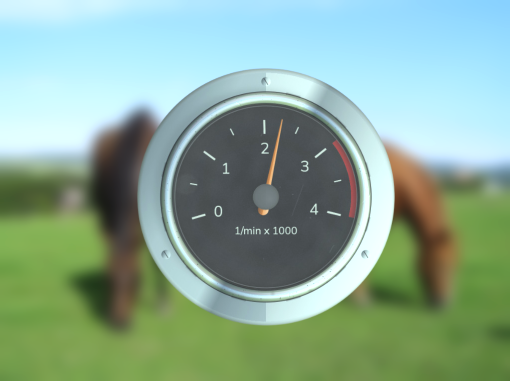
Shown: 2250 rpm
